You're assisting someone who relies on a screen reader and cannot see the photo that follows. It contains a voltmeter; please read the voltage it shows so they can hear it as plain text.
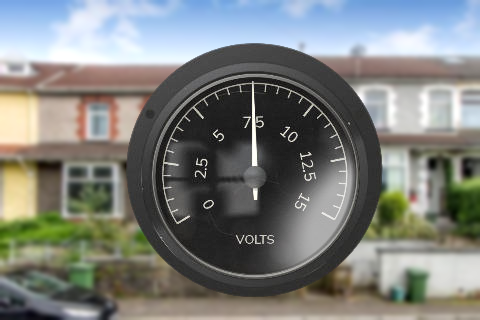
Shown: 7.5 V
